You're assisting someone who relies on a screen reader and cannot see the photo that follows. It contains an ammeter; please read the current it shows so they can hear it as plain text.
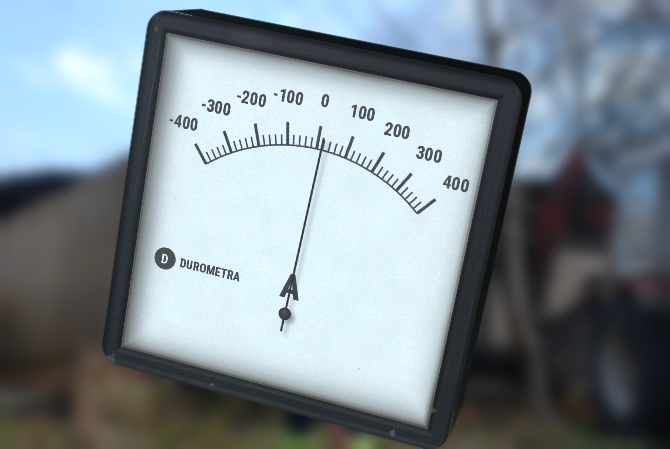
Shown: 20 A
